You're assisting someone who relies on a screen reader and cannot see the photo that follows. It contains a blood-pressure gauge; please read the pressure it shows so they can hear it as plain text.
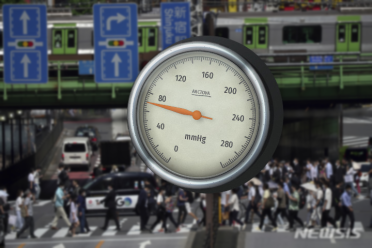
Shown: 70 mmHg
